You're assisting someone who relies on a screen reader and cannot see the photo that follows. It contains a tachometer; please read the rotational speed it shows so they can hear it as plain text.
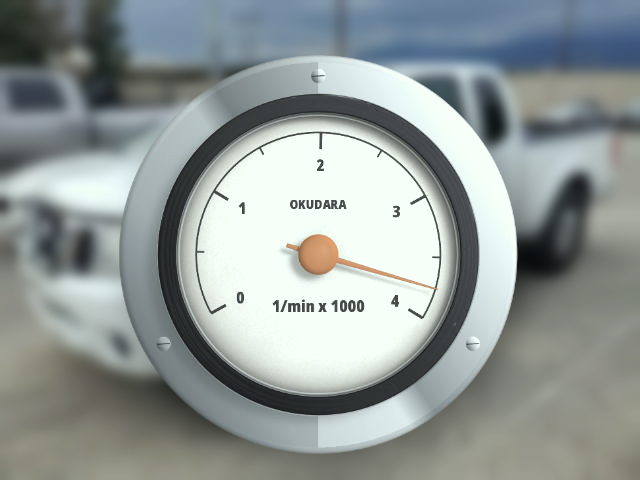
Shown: 3750 rpm
